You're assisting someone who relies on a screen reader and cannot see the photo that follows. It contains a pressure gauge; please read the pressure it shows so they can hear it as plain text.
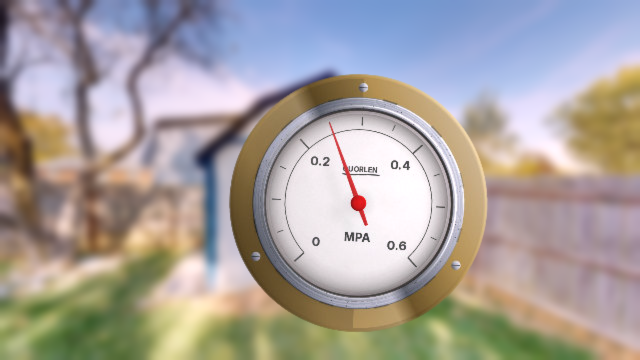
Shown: 0.25 MPa
